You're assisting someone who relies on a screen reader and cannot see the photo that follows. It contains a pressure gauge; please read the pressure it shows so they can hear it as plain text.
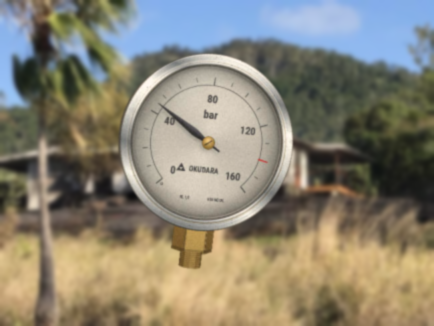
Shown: 45 bar
